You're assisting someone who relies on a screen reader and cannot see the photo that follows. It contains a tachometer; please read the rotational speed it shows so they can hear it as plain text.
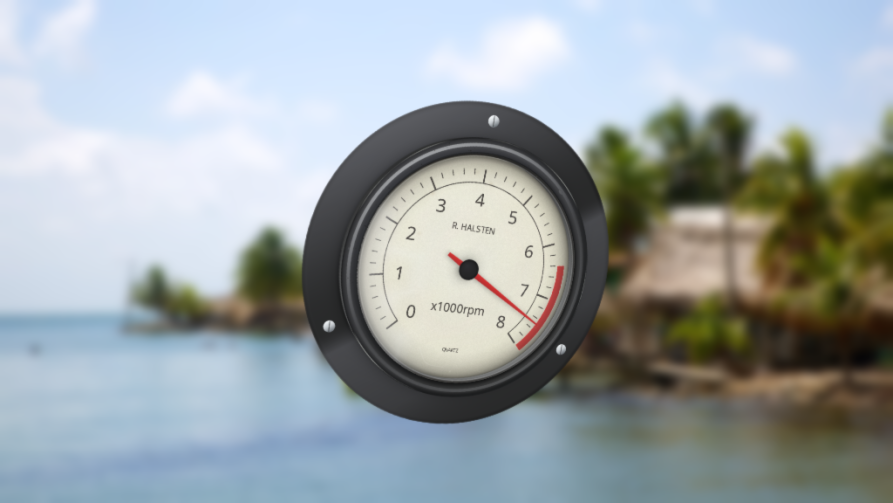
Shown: 7500 rpm
